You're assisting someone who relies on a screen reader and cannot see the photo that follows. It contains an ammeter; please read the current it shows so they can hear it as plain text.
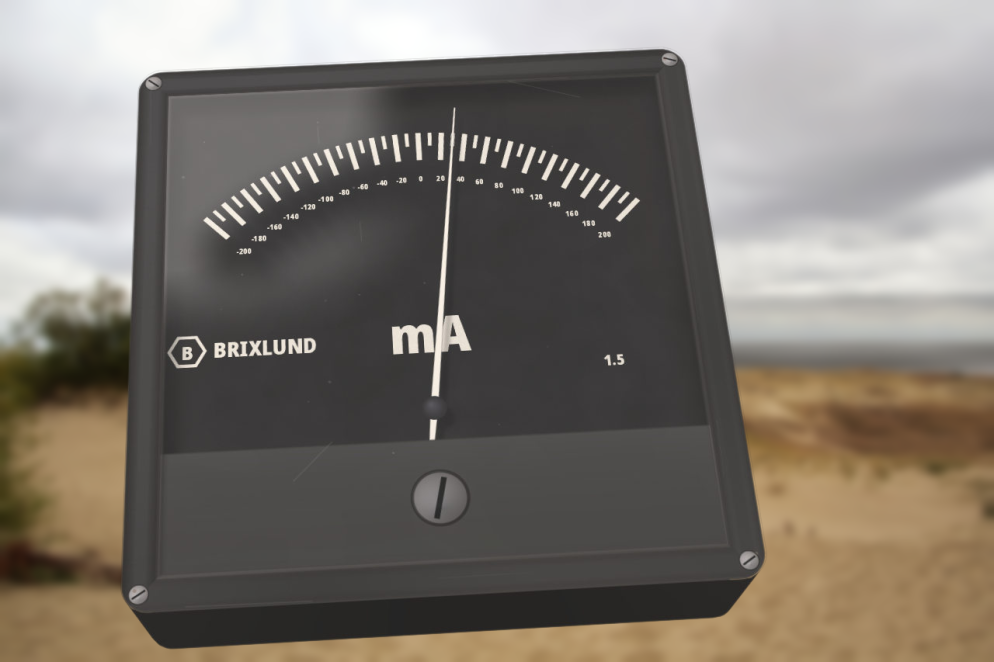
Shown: 30 mA
